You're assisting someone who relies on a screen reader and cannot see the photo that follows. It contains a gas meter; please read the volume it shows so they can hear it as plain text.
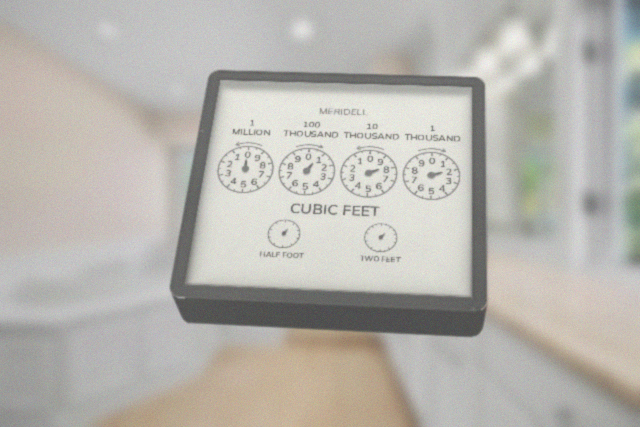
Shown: 8200 ft³
